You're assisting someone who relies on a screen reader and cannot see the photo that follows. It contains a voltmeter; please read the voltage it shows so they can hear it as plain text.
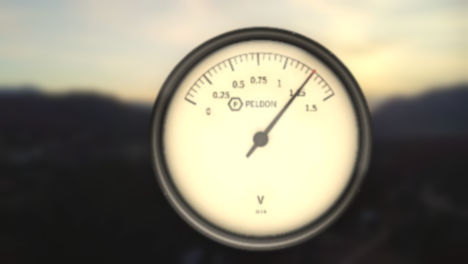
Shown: 1.25 V
